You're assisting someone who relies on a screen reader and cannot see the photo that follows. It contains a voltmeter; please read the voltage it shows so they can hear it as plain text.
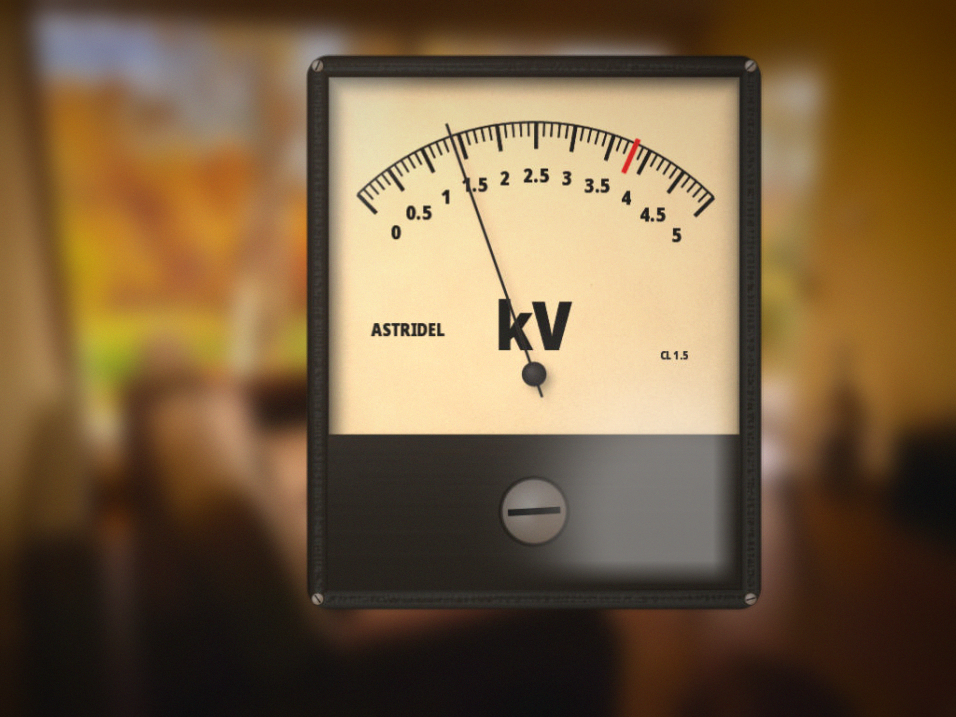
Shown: 1.4 kV
